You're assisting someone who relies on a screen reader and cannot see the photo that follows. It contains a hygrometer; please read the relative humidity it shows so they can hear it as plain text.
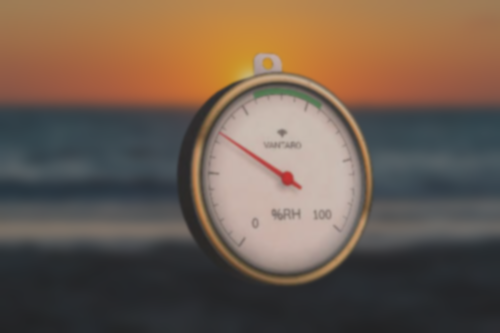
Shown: 30 %
